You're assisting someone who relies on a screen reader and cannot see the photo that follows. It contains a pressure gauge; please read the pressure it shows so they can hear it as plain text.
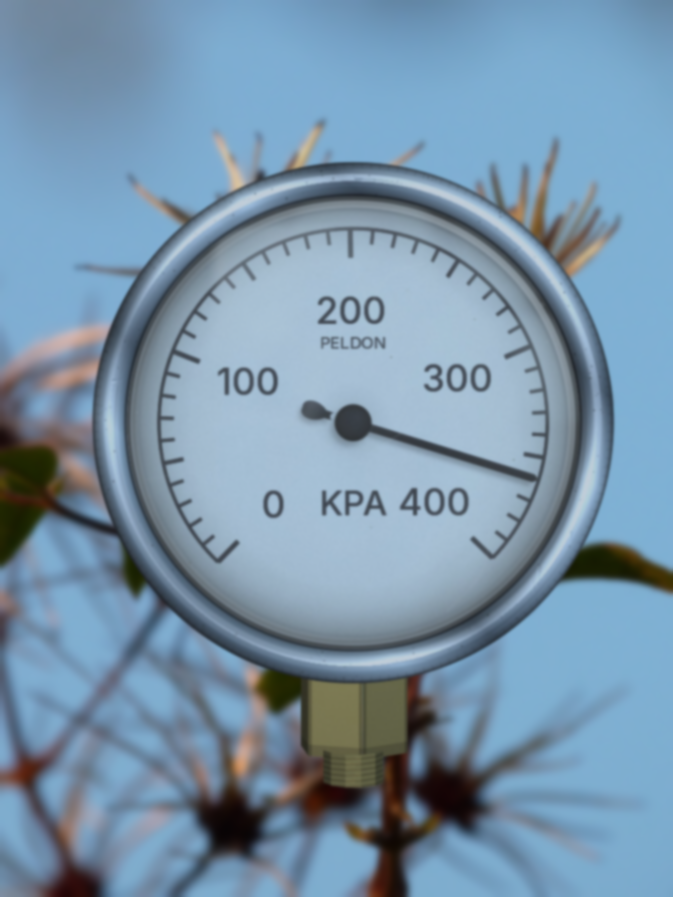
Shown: 360 kPa
